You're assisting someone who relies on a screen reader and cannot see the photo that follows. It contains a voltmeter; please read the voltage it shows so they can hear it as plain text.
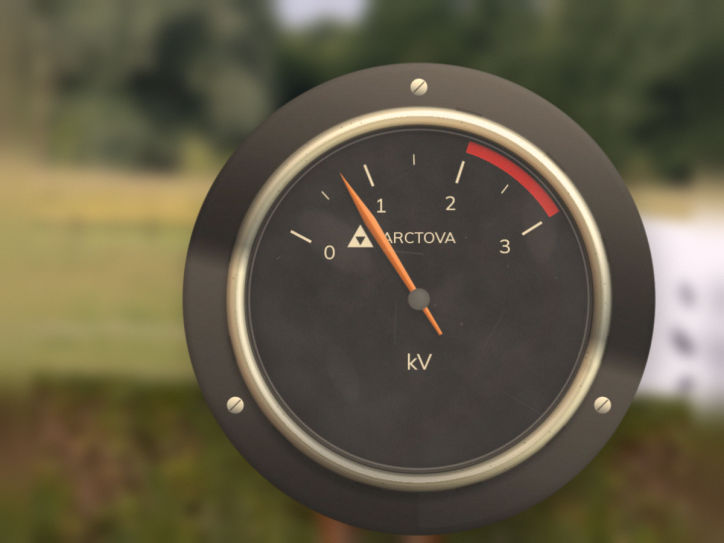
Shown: 0.75 kV
